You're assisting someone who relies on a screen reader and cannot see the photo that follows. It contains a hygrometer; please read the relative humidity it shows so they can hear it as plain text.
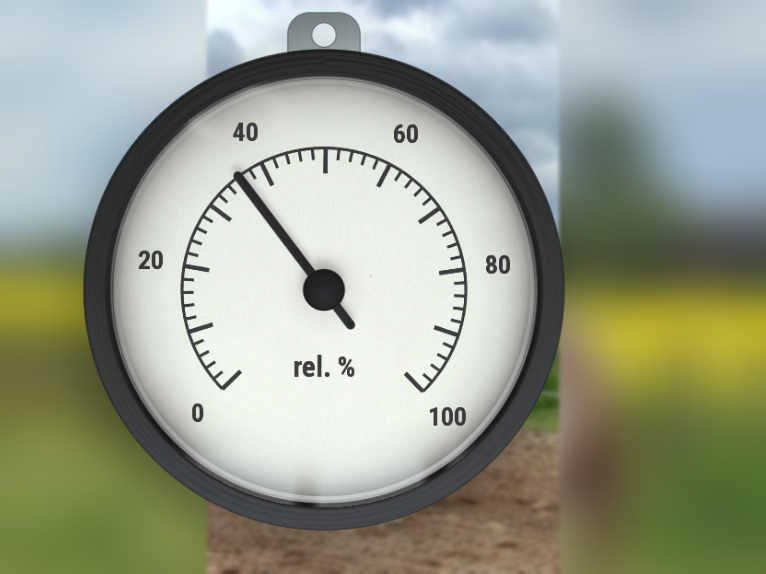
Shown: 36 %
